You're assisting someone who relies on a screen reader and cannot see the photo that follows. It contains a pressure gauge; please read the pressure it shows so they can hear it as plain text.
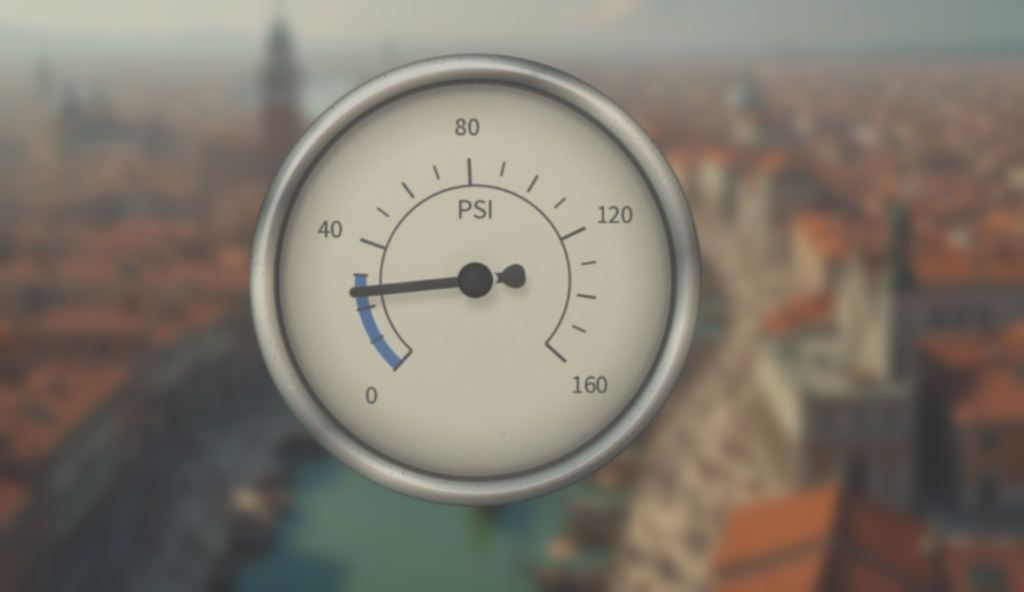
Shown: 25 psi
